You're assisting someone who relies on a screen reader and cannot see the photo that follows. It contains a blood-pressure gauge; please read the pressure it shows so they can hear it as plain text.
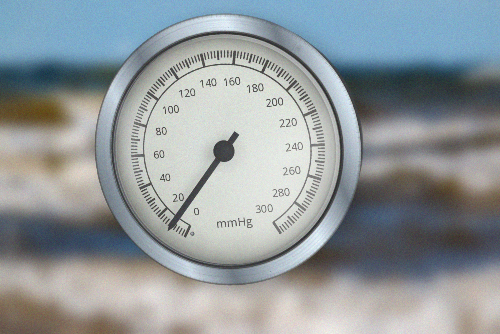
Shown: 10 mmHg
